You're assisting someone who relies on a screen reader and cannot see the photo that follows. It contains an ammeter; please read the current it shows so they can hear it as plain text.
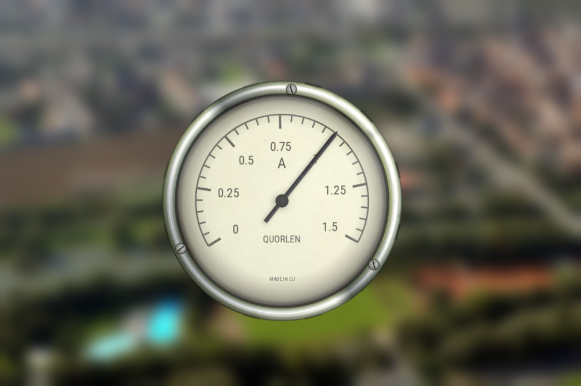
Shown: 1 A
